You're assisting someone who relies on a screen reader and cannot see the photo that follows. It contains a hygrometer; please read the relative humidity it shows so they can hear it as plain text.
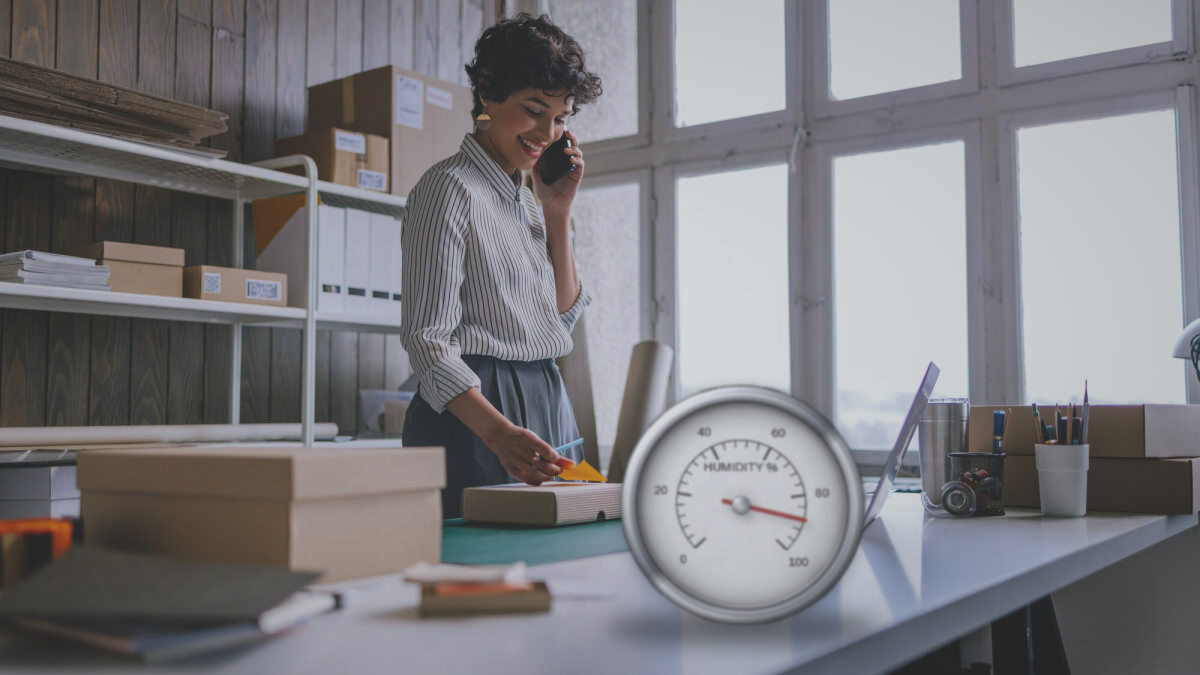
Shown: 88 %
